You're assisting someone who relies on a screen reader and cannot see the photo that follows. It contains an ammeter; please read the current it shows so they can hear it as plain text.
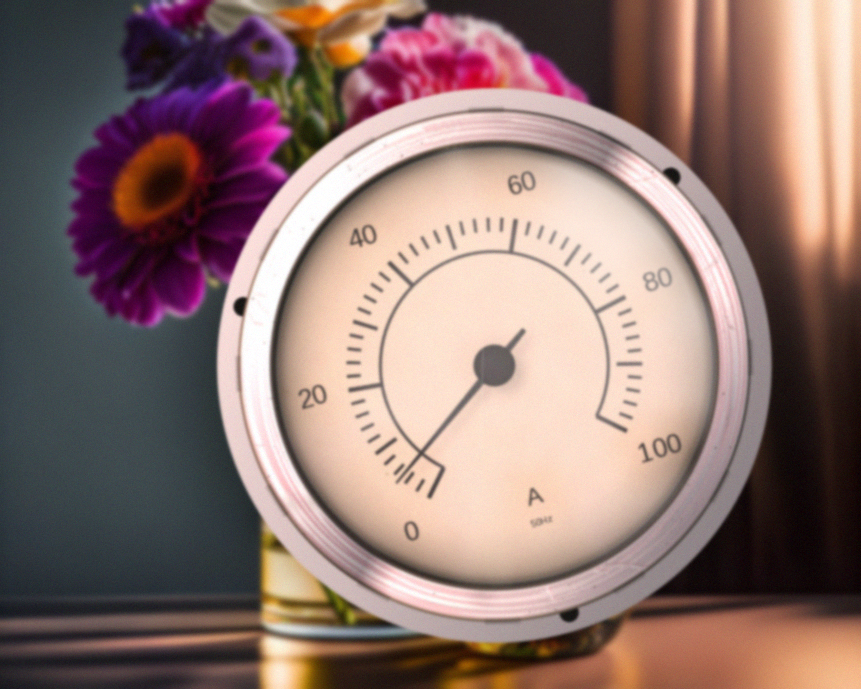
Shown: 5 A
